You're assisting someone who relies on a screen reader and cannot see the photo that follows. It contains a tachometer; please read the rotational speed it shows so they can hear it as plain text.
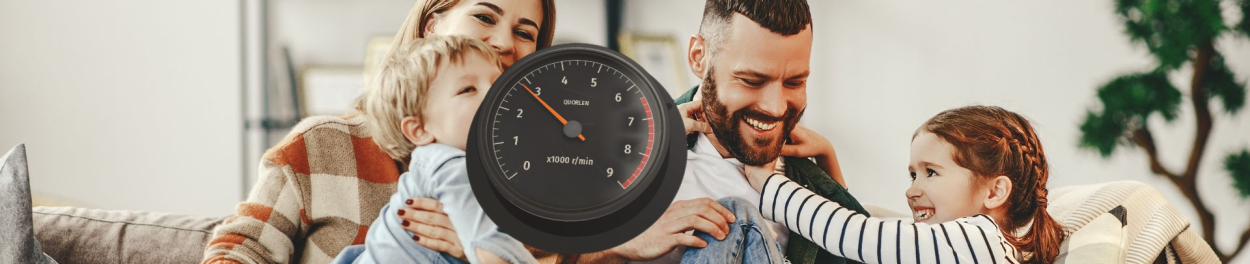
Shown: 2800 rpm
